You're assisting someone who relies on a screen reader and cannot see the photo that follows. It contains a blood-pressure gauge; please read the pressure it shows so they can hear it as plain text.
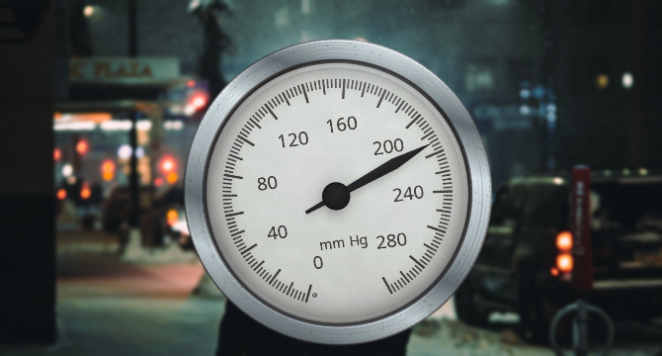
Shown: 214 mmHg
